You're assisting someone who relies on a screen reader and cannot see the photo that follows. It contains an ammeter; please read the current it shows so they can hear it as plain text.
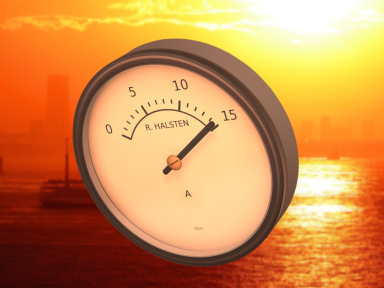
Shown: 14.5 A
